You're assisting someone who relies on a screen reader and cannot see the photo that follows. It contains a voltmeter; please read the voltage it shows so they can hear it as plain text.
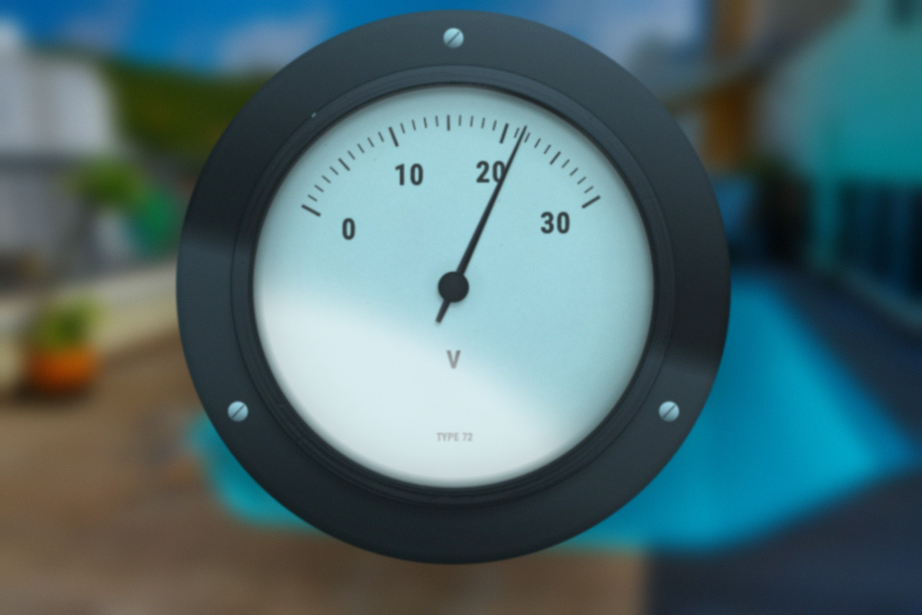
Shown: 21.5 V
